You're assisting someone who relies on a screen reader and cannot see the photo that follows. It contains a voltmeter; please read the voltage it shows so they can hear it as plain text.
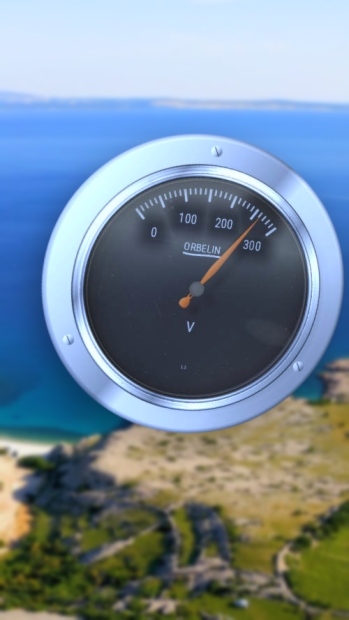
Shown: 260 V
